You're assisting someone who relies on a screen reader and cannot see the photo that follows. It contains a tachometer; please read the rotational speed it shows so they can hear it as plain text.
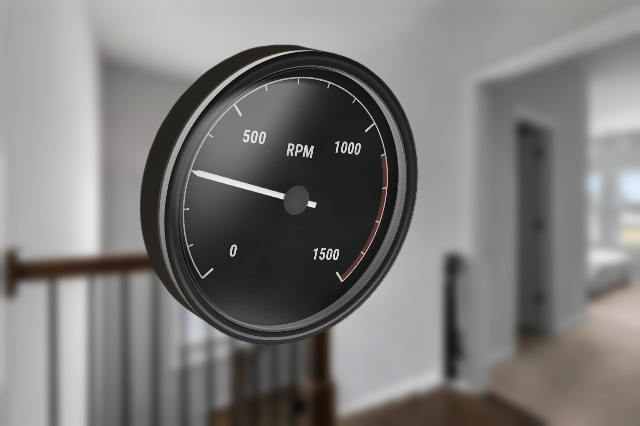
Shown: 300 rpm
